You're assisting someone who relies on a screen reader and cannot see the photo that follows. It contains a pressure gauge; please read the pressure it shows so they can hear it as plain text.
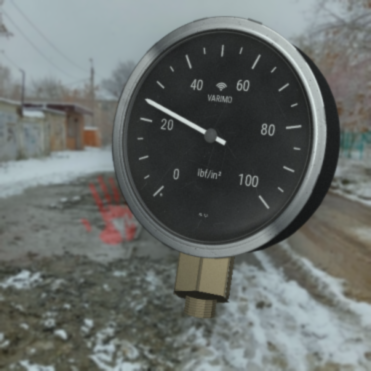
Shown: 25 psi
